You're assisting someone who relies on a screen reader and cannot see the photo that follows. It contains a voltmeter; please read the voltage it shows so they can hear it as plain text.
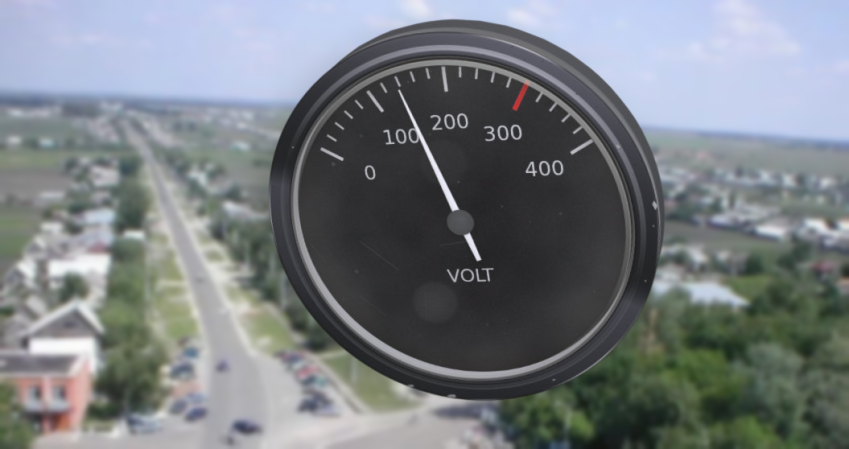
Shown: 140 V
